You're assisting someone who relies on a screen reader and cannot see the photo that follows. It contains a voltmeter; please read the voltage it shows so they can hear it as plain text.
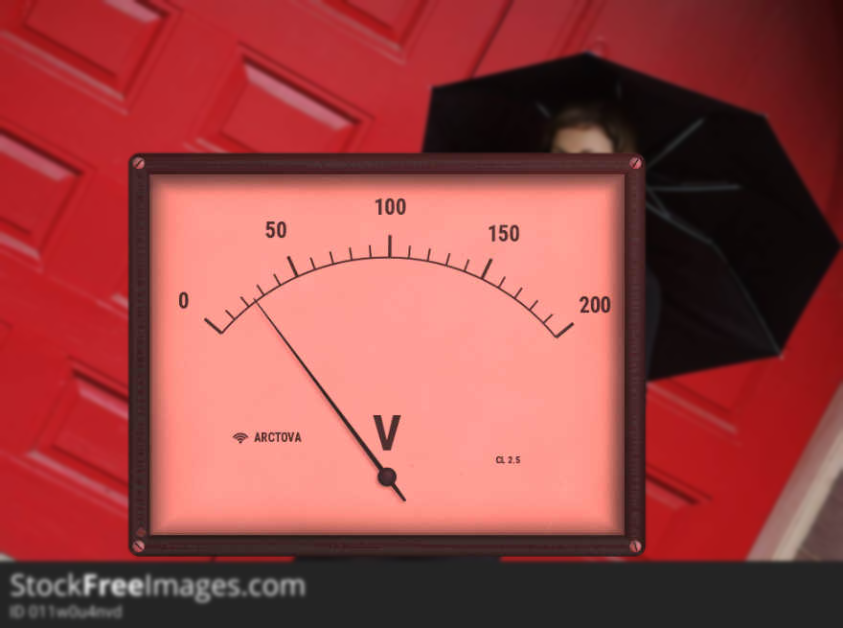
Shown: 25 V
